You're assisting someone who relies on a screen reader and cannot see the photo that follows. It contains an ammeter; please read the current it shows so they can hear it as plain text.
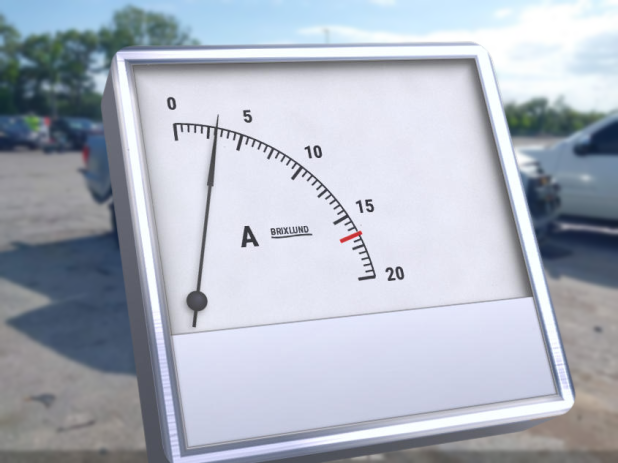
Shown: 3 A
